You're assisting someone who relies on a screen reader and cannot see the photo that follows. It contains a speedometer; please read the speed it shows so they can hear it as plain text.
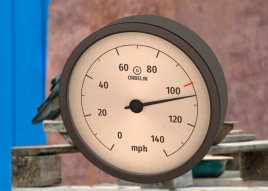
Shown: 105 mph
